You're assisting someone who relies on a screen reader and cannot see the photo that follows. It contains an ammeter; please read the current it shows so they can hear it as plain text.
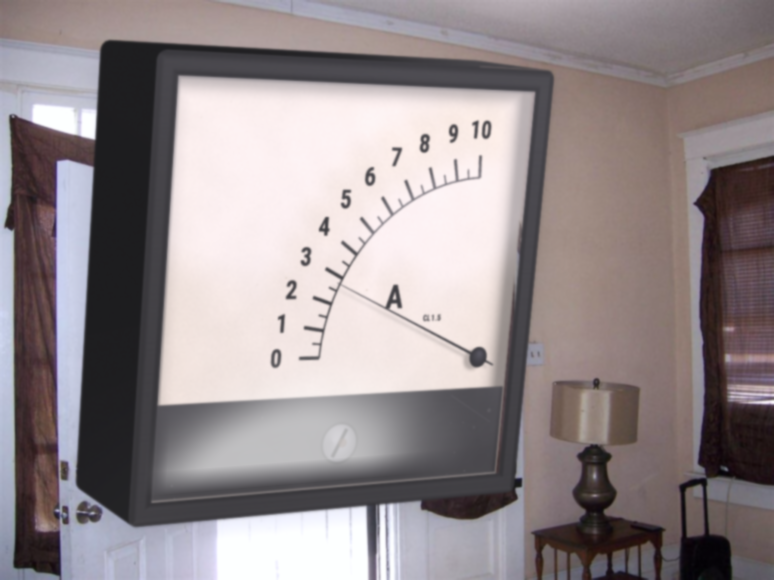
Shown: 2.75 A
